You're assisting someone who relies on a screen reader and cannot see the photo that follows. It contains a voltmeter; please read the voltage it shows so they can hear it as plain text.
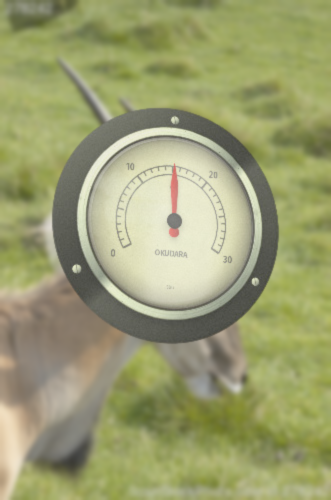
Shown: 15 V
